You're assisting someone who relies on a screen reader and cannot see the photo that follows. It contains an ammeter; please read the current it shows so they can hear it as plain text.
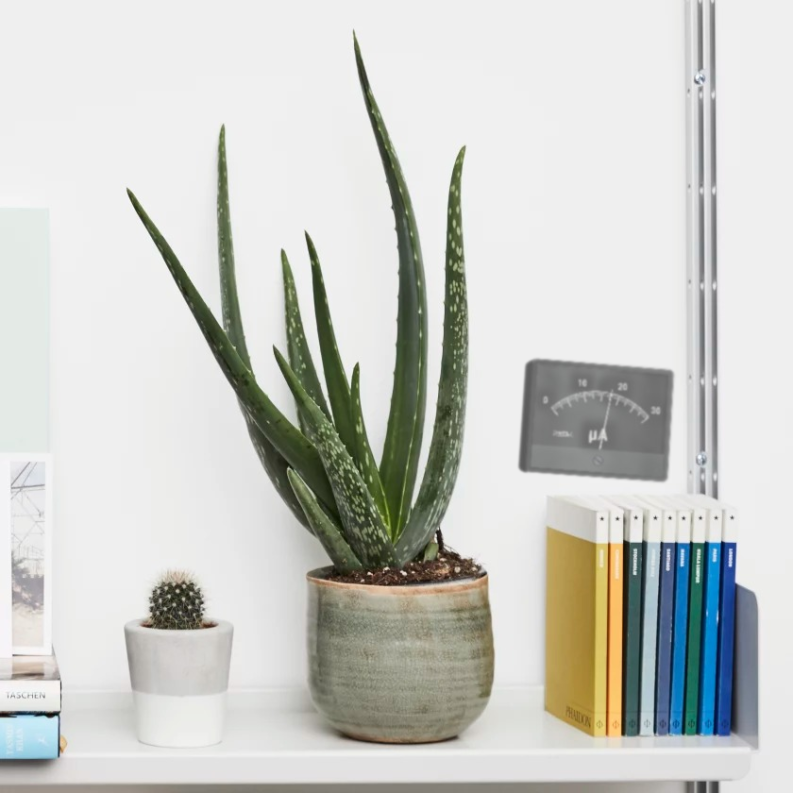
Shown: 17.5 µA
